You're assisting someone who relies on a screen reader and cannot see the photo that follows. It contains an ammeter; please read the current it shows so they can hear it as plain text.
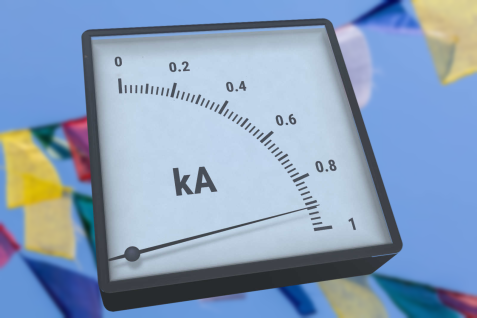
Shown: 0.92 kA
